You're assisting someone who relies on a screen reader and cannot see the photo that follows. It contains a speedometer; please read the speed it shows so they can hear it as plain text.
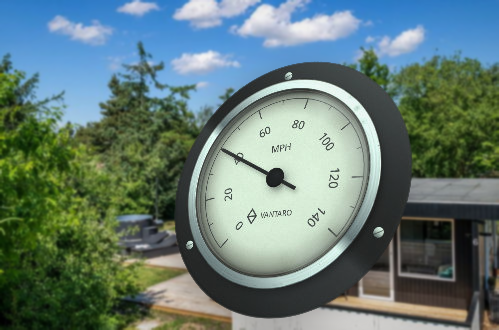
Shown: 40 mph
